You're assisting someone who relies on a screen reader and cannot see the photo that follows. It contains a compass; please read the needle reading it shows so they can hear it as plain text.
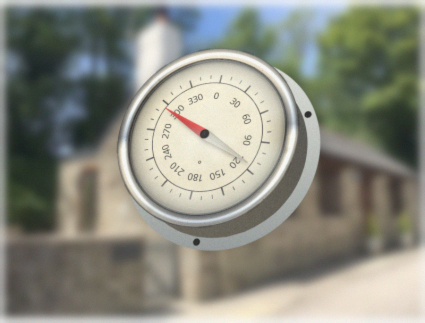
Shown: 295 °
